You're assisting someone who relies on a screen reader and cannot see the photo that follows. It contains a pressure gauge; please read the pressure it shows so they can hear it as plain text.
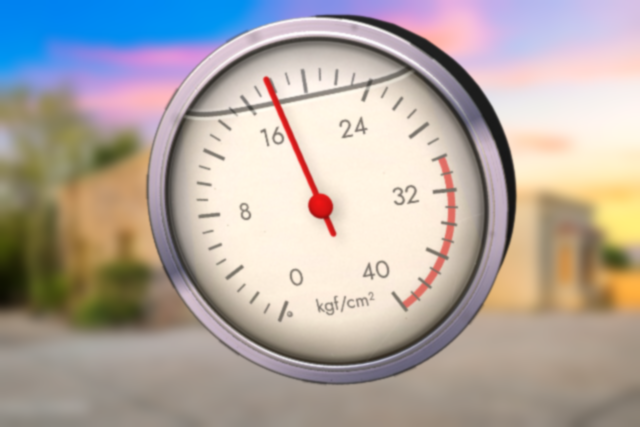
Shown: 18 kg/cm²
